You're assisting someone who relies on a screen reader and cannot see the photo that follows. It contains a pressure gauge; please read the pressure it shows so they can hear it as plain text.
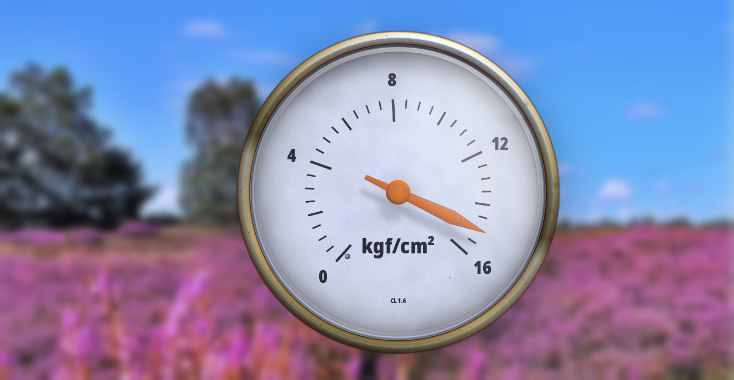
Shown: 15 kg/cm²
